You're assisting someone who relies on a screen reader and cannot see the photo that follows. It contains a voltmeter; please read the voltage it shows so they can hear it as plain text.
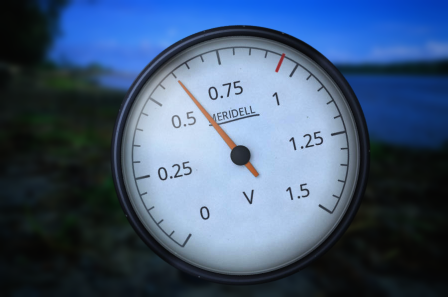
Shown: 0.6 V
